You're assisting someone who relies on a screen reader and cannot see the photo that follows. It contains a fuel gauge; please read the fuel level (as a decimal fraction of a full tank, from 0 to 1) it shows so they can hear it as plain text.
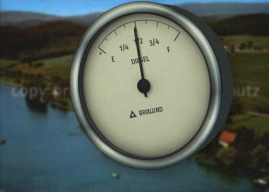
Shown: 0.5
